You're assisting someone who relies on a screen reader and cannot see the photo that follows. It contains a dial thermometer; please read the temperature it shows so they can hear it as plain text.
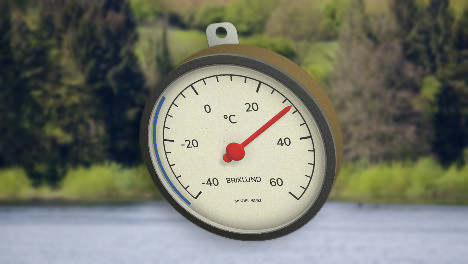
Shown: 30 °C
